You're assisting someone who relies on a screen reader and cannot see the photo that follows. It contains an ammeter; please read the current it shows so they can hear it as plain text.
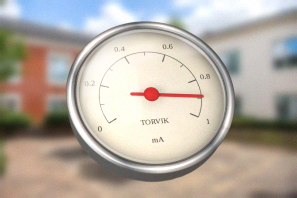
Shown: 0.9 mA
